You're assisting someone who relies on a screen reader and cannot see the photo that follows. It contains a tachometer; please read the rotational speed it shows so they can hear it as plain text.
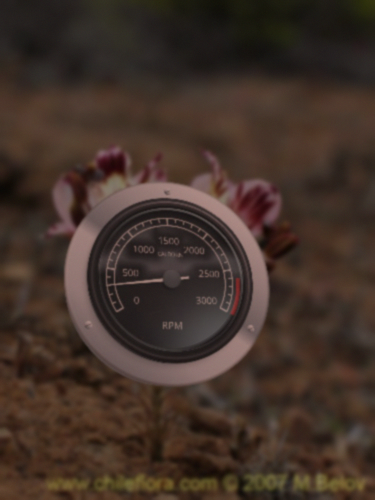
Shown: 300 rpm
